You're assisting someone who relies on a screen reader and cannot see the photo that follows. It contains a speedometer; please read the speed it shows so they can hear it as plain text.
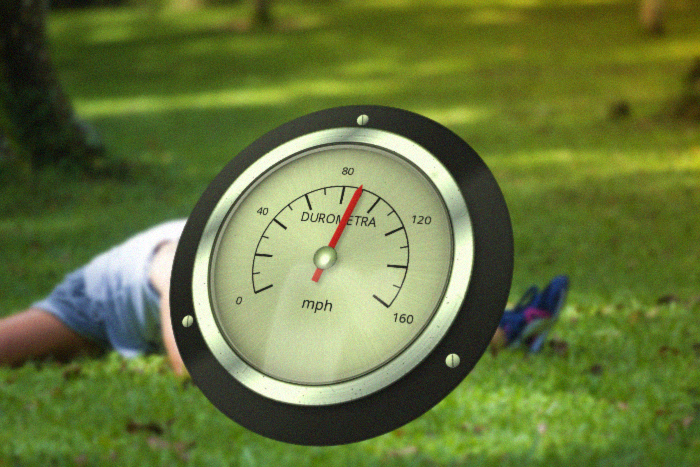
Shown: 90 mph
